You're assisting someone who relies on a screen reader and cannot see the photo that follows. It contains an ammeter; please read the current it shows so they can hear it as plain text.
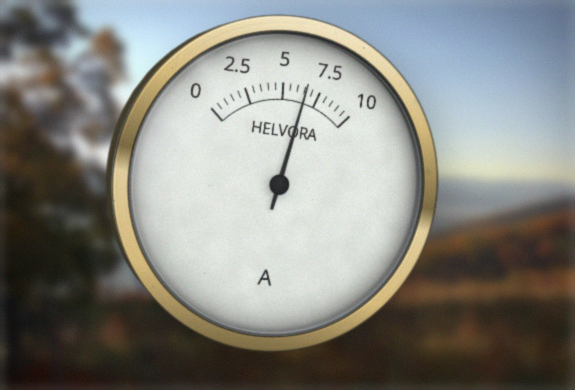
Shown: 6.5 A
